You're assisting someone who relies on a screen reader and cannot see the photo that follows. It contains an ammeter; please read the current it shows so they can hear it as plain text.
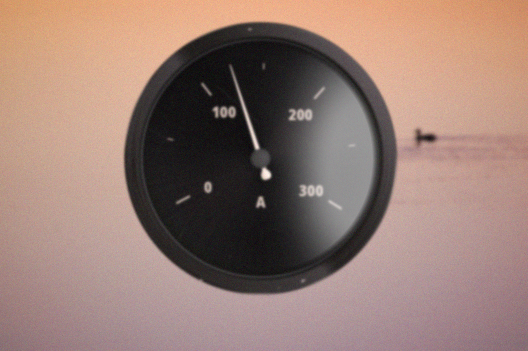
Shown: 125 A
